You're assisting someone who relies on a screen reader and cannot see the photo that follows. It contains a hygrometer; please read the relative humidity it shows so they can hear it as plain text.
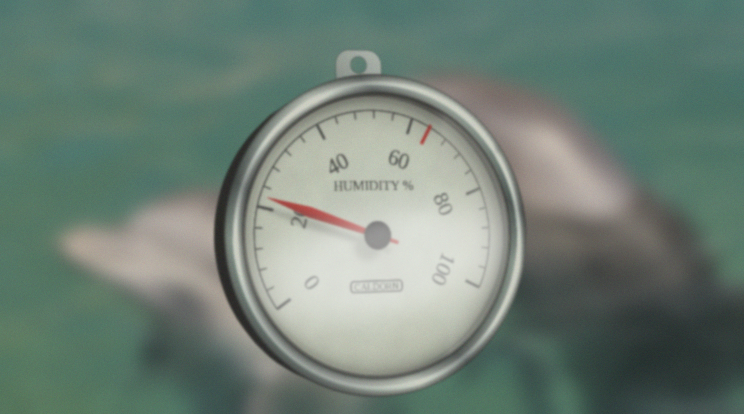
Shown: 22 %
